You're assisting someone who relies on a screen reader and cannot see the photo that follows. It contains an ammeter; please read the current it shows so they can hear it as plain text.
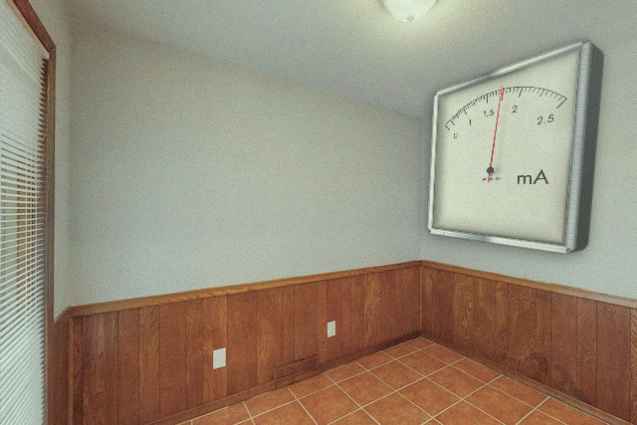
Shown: 1.75 mA
